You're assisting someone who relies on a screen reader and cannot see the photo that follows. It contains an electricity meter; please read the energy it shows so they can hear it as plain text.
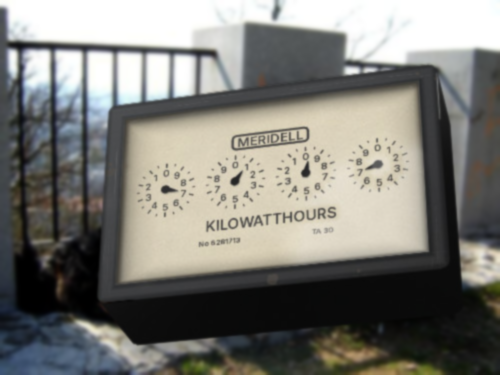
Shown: 7097 kWh
